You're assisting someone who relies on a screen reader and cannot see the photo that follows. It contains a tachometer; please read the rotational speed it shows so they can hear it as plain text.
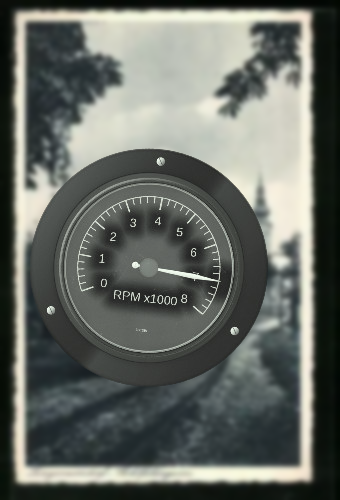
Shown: 7000 rpm
